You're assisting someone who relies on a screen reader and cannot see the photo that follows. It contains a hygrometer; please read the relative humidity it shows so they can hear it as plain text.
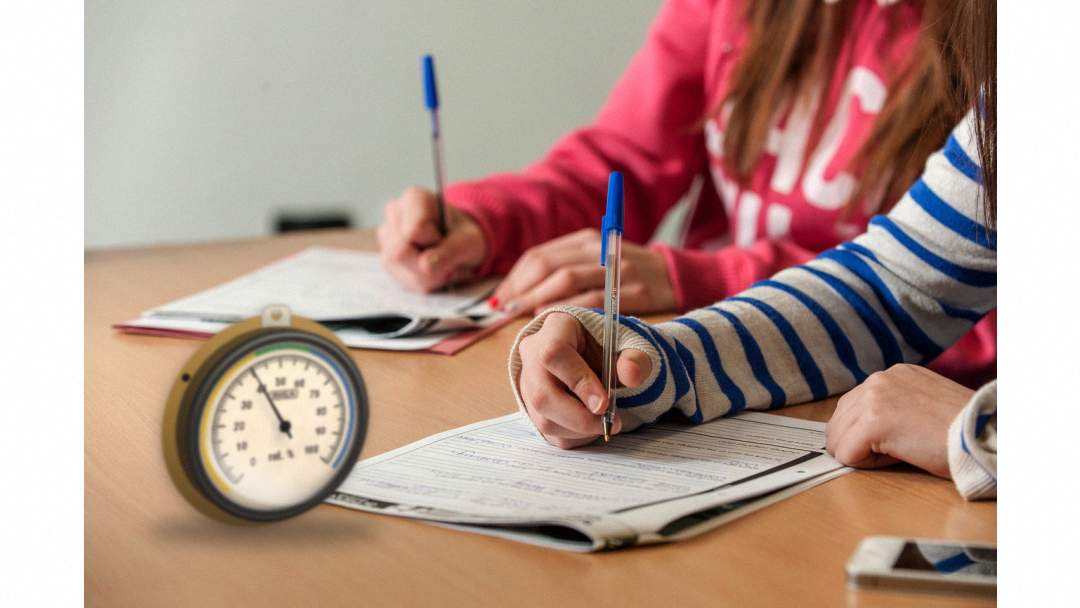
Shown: 40 %
